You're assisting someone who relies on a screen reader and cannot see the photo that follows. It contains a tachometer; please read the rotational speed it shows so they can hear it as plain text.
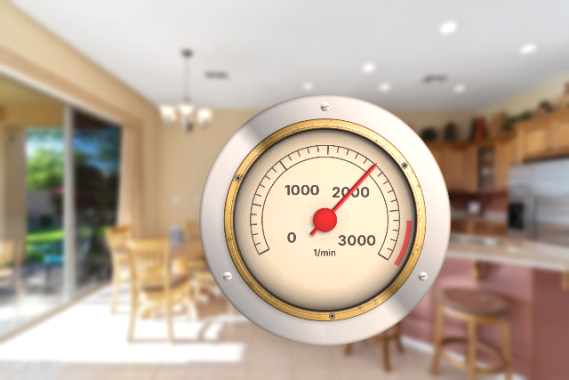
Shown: 2000 rpm
